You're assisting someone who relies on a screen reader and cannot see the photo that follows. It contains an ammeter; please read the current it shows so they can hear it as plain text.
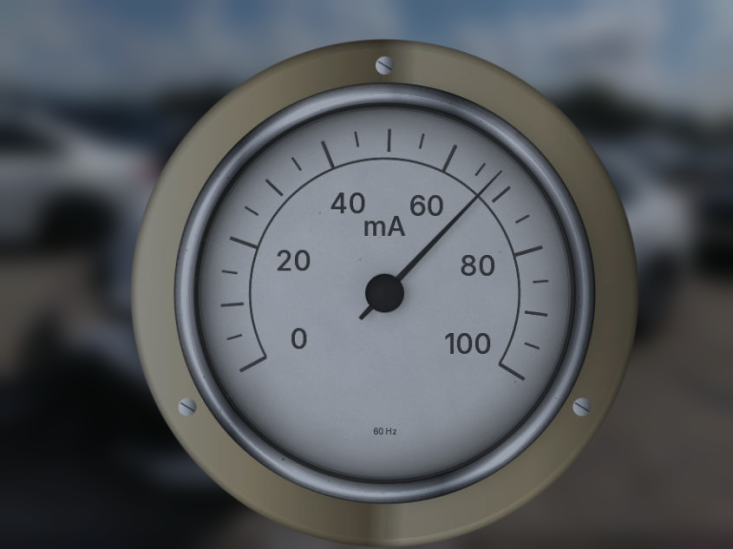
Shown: 67.5 mA
